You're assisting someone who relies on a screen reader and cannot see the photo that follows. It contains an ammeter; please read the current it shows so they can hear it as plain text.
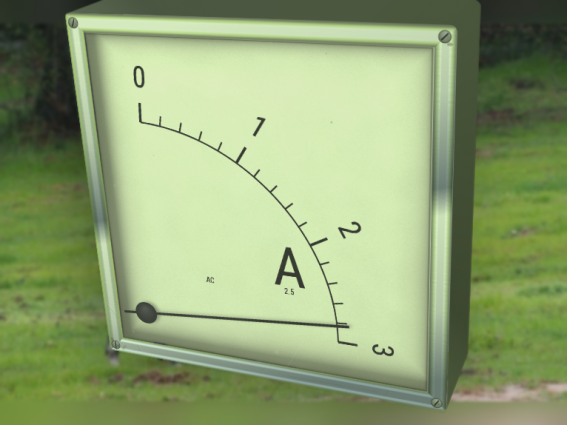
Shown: 2.8 A
